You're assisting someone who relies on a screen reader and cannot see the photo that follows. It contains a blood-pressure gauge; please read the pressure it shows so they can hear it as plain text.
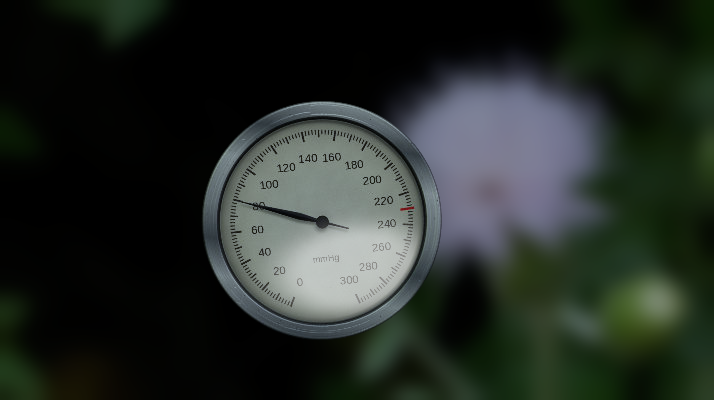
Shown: 80 mmHg
